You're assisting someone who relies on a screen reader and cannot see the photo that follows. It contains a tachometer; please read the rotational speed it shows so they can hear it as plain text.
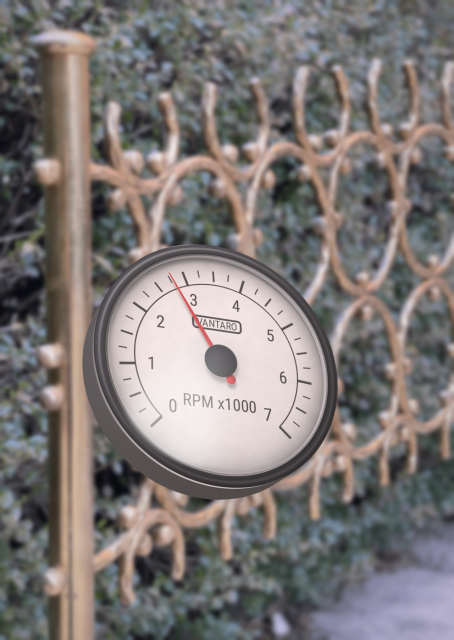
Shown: 2750 rpm
